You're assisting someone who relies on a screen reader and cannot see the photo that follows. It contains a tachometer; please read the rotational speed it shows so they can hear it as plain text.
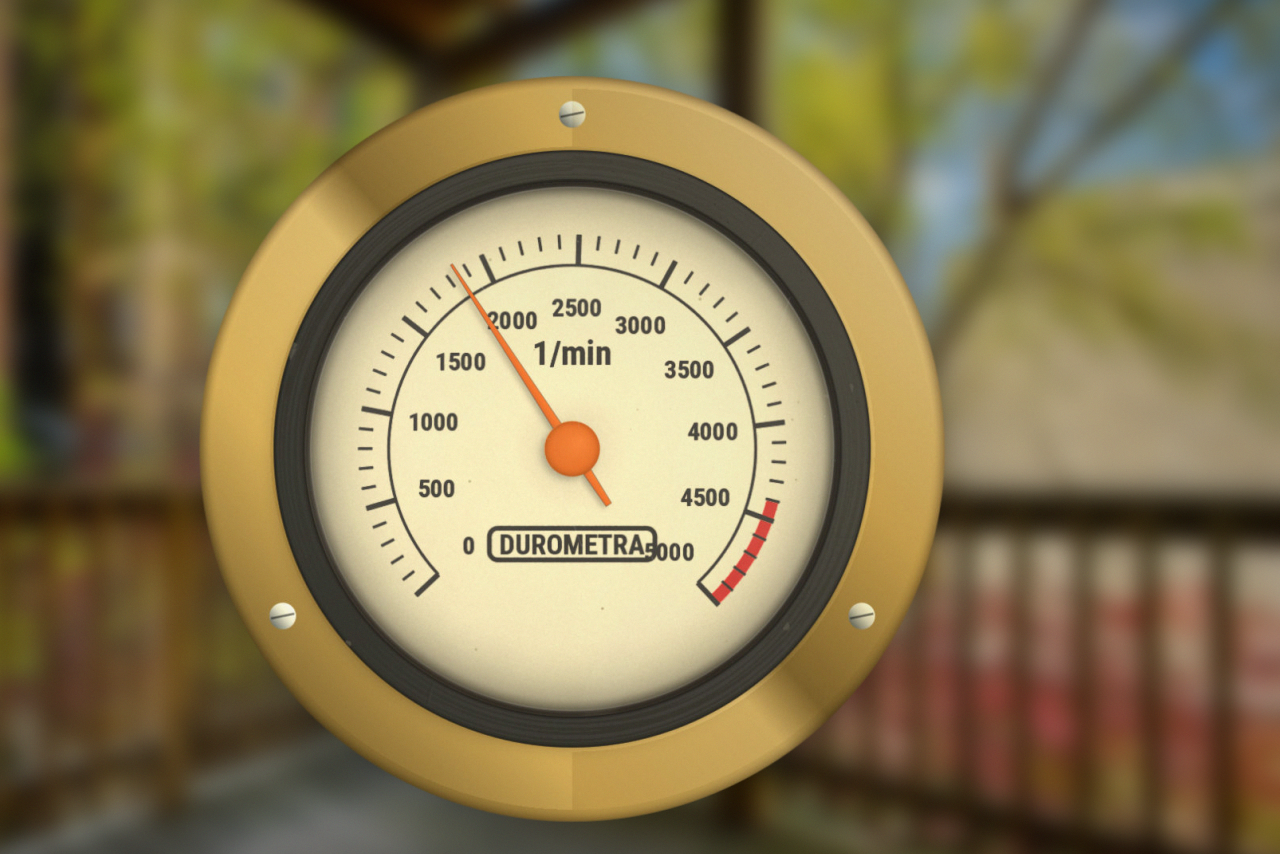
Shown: 1850 rpm
